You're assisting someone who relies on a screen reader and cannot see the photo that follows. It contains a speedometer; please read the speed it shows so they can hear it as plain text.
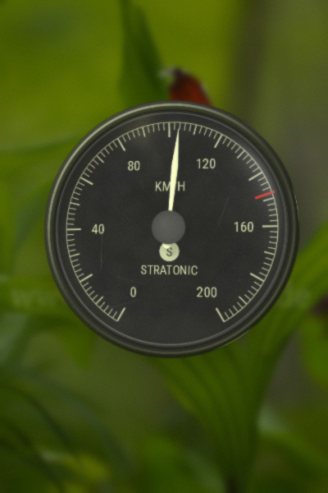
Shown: 104 km/h
